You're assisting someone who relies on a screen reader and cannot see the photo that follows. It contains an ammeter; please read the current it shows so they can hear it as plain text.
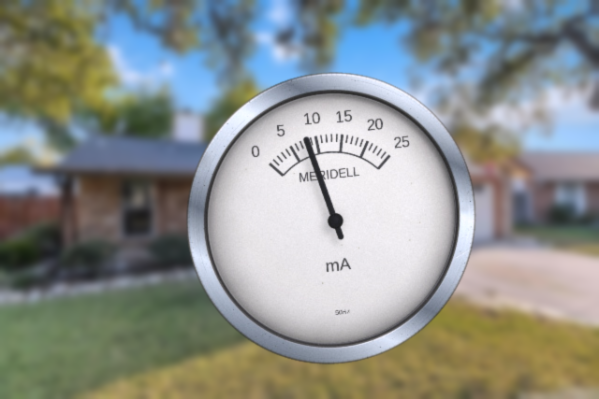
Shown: 8 mA
